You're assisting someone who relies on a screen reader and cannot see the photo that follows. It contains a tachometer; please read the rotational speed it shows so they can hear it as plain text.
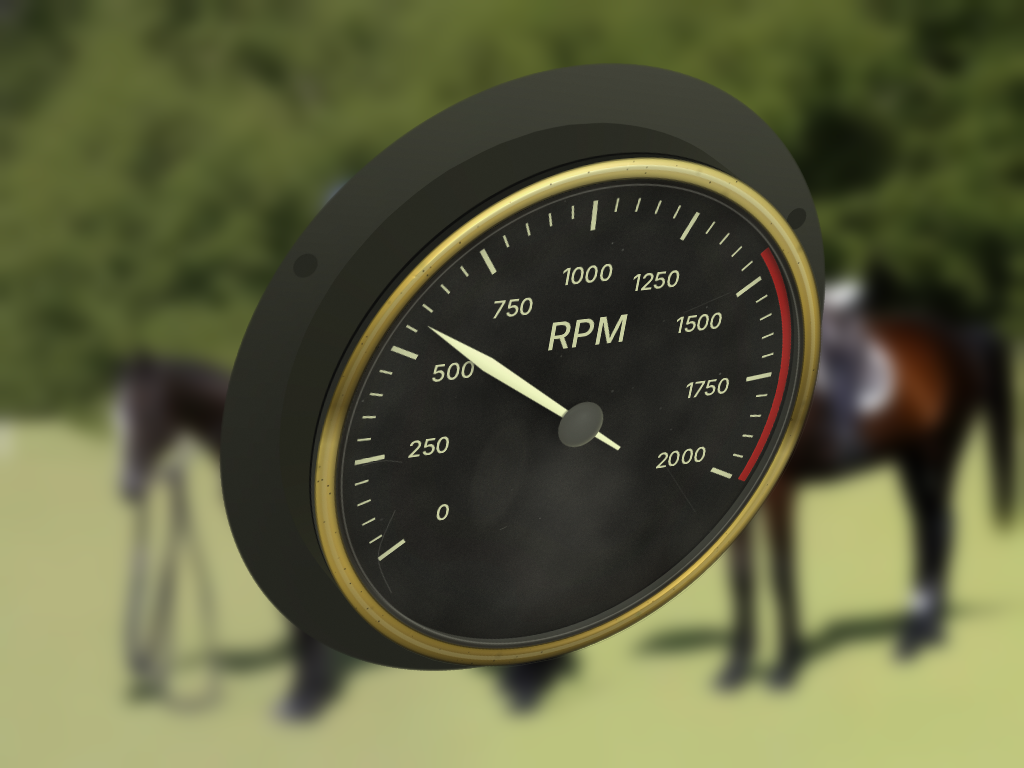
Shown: 575 rpm
